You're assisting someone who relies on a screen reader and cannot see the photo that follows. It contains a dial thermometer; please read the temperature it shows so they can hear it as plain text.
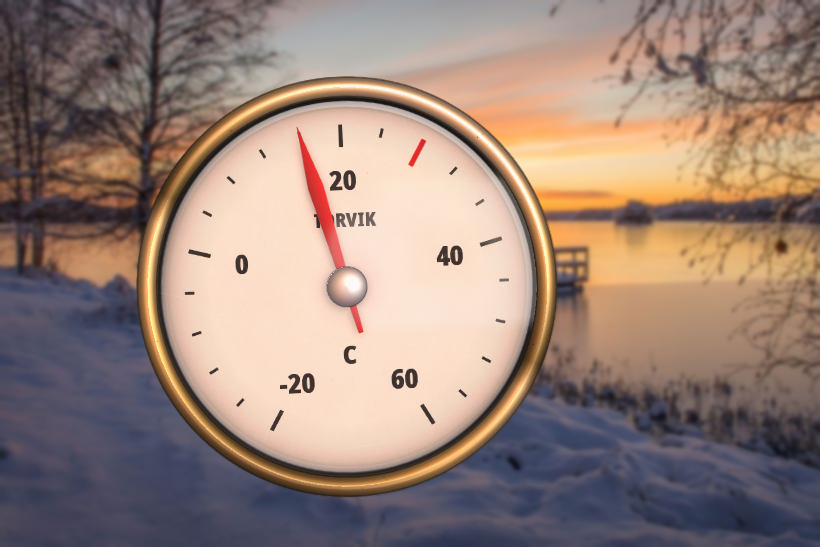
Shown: 16 °C
